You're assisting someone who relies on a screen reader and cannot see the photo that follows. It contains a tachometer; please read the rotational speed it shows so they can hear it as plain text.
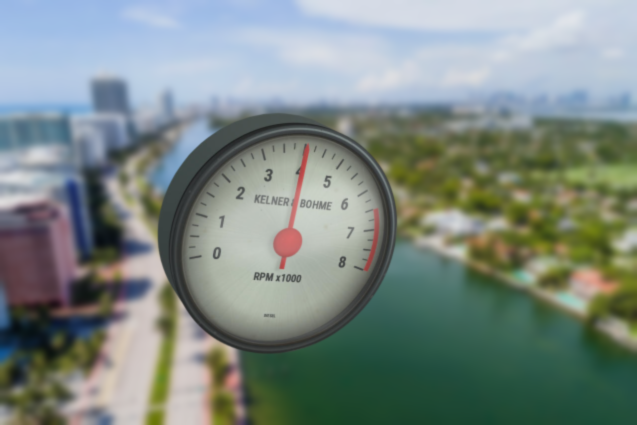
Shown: 4000 rpm
